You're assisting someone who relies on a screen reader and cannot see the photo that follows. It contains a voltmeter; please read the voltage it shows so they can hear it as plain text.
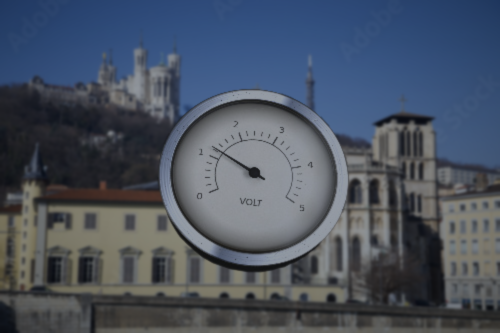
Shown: 1.2 V
